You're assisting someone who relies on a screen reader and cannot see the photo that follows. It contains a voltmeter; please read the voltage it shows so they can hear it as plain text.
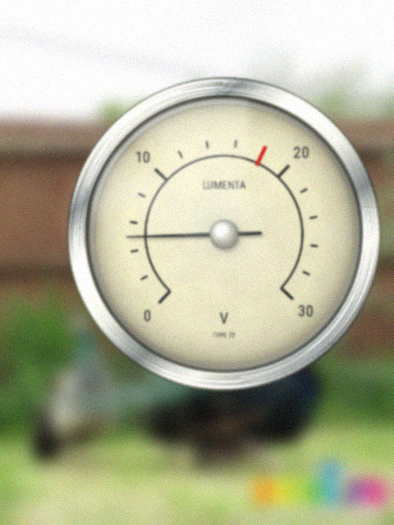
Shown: 5 V
